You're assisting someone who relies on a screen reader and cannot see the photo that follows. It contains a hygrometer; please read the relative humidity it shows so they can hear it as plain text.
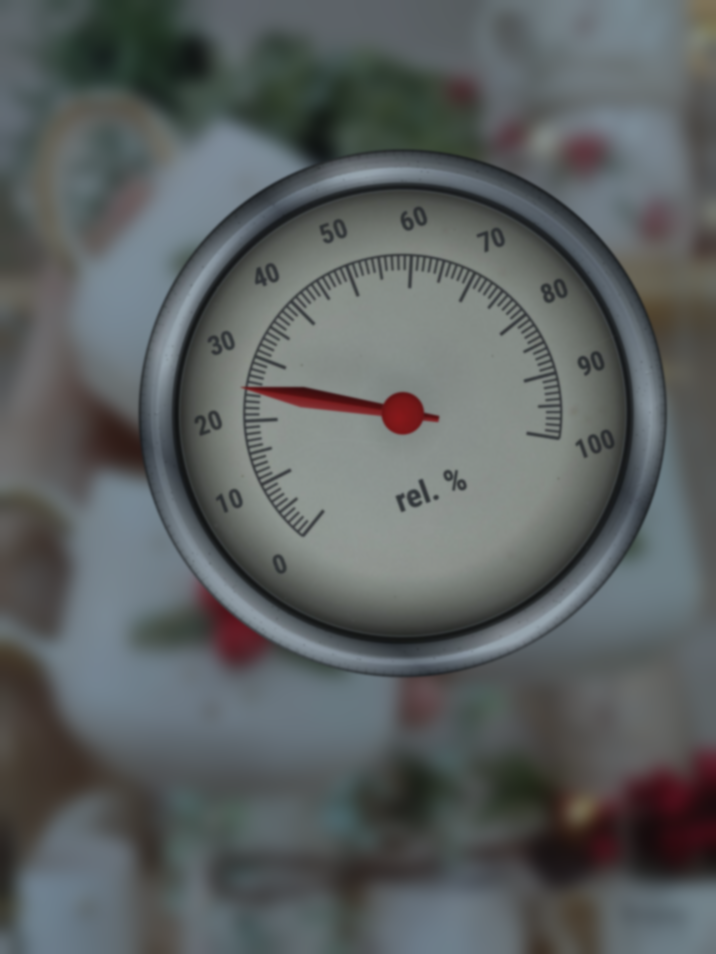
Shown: 25 %
